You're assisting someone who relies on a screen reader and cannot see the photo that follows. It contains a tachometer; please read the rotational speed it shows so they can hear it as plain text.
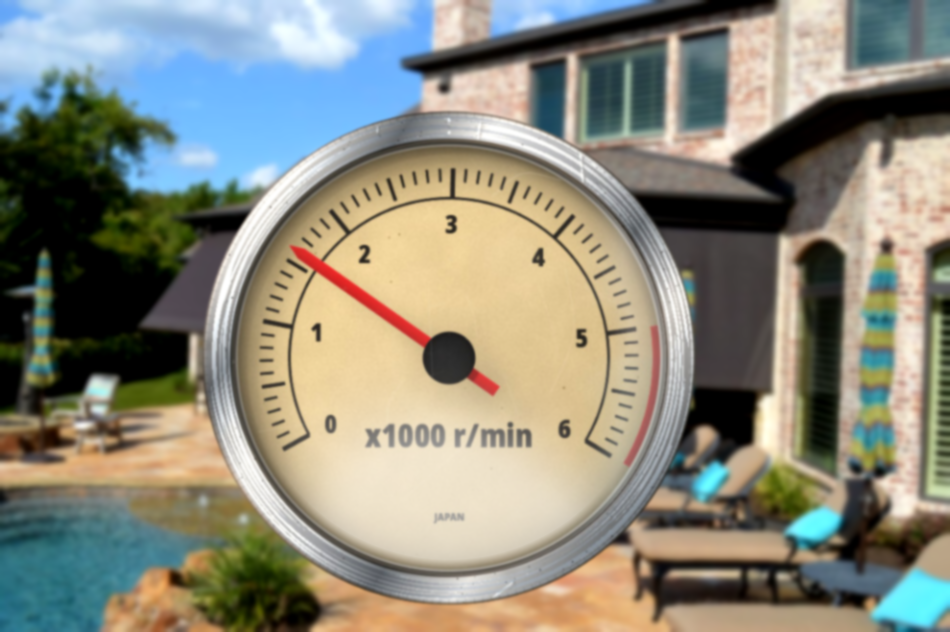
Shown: 1600 rpm
